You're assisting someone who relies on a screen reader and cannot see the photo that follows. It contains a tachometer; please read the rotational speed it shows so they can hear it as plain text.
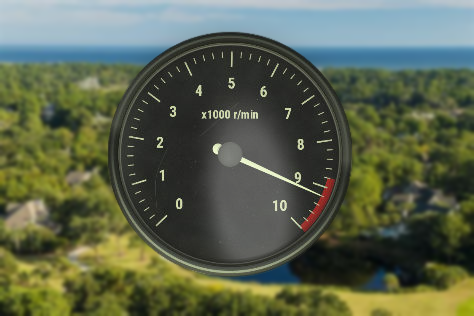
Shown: 9200 rpm
